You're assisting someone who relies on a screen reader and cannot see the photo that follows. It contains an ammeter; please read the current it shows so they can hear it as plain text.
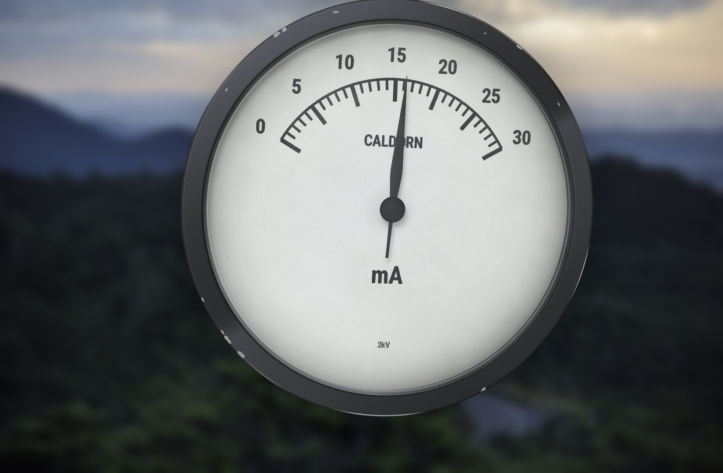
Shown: 16 mA
